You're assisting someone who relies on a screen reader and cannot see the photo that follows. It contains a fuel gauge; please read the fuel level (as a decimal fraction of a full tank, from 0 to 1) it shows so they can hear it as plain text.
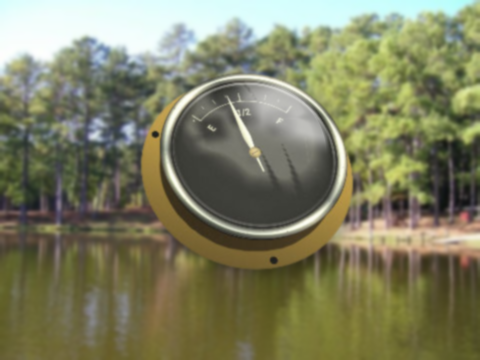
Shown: 0.375
